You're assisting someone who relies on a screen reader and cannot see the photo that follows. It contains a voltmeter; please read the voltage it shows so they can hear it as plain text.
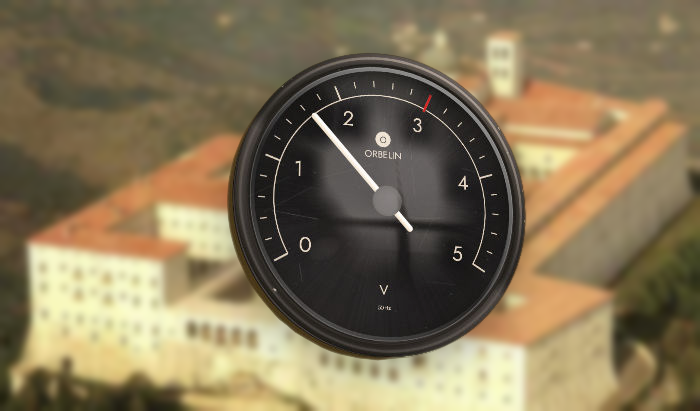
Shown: 1.6 V
